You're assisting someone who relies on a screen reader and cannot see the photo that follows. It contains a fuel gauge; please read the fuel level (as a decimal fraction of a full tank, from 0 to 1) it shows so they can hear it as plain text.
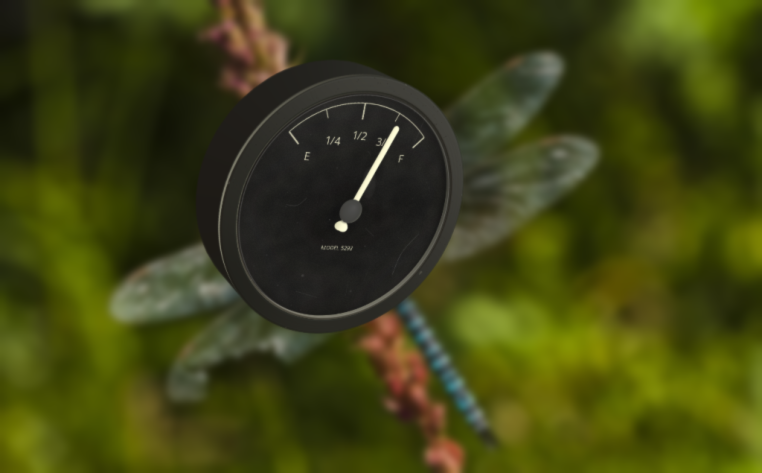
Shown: 0.75
